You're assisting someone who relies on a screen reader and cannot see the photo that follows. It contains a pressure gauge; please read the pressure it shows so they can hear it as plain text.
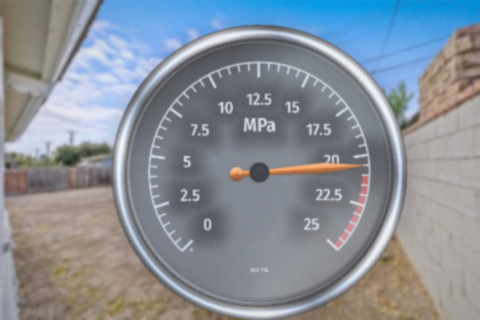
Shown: 20.5 MPa
